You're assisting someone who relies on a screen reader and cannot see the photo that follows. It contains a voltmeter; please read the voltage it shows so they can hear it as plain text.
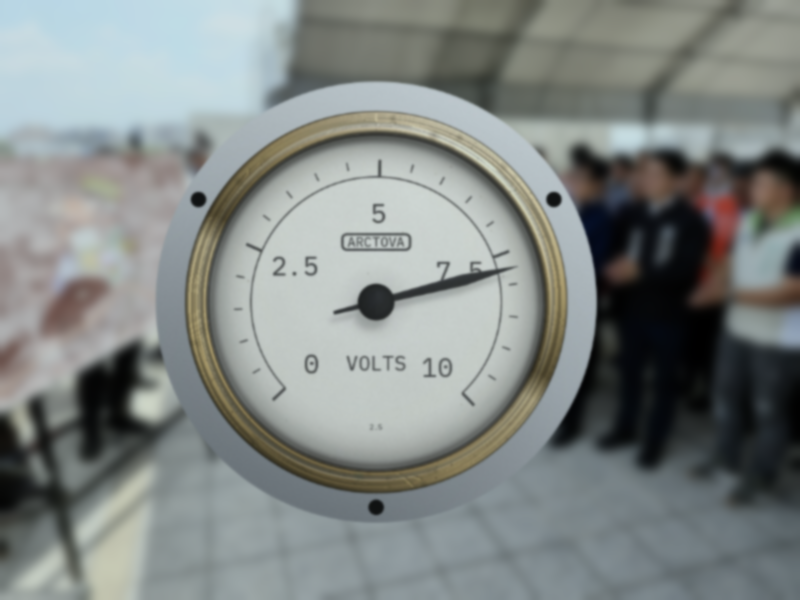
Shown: 7.75 V
